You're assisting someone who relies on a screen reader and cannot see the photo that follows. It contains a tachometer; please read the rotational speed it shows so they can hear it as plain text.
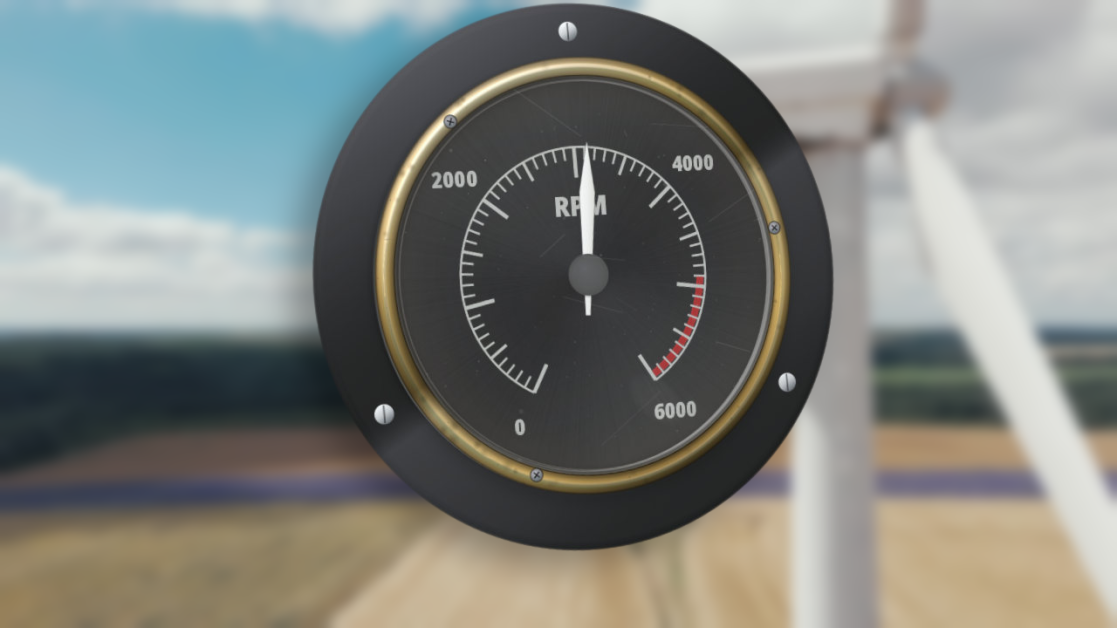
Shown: 3100 rpm
